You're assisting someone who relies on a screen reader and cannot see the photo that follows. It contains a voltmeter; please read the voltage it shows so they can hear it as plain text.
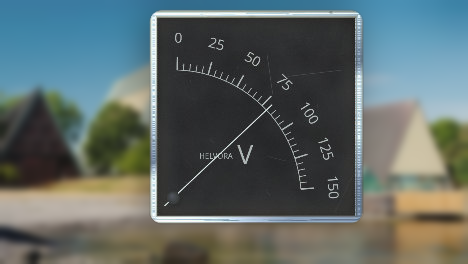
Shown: 80 V
